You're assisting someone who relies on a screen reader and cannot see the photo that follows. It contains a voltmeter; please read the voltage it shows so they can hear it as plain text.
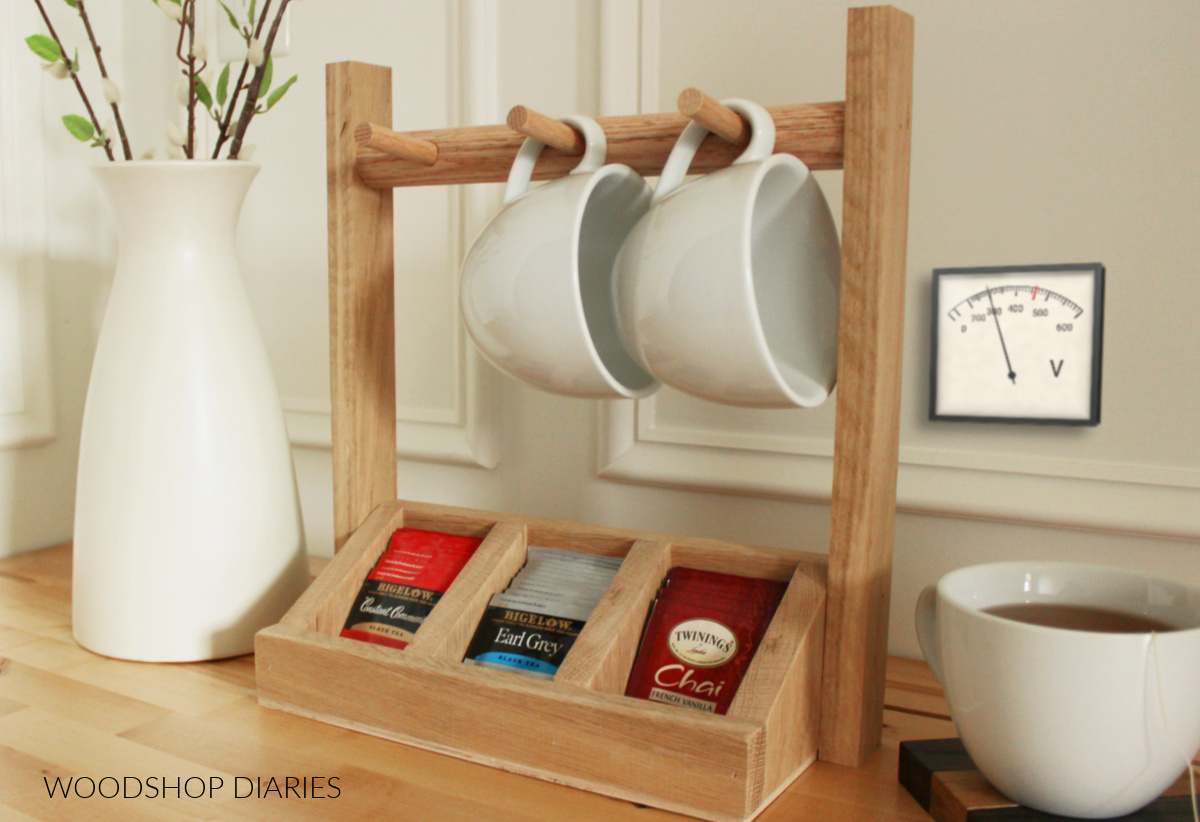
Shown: 300 V
